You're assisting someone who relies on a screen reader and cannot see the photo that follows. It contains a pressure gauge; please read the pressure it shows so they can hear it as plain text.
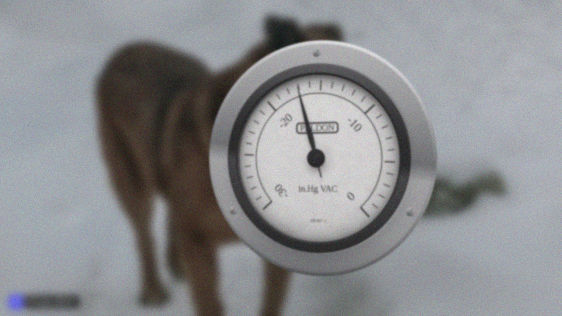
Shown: -17 inHg
